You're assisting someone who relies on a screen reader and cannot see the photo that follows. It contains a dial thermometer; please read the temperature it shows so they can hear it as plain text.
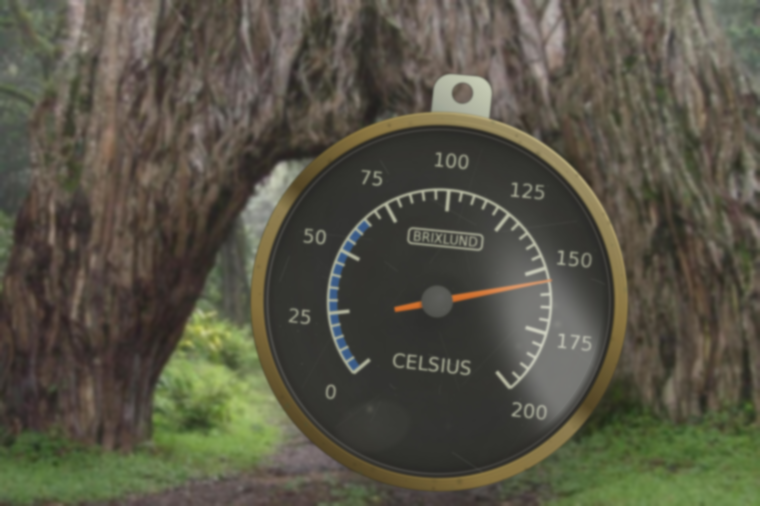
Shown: 155 °C
